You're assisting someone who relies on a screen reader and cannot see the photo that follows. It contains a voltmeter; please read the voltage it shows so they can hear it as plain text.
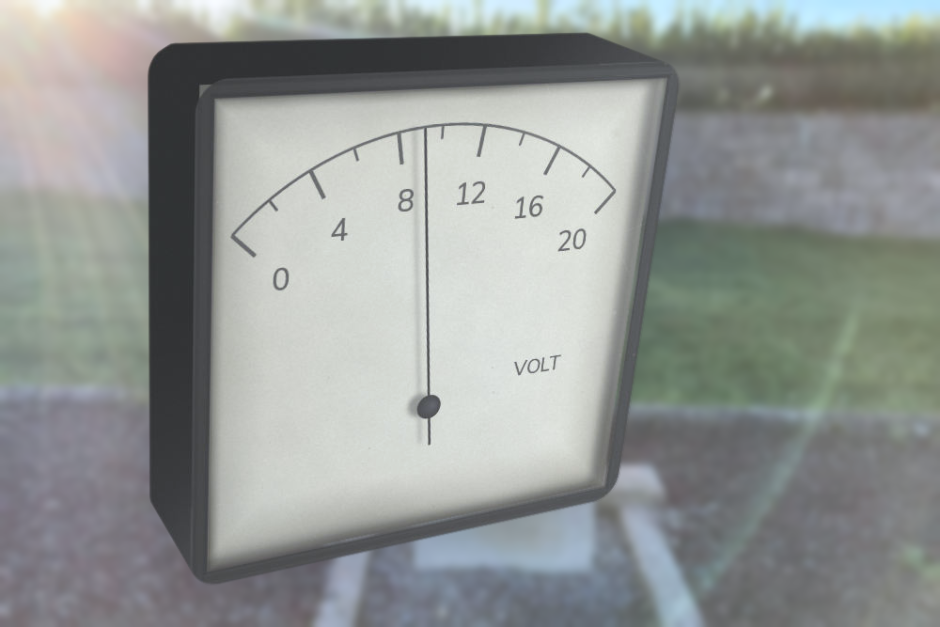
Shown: 9 V
